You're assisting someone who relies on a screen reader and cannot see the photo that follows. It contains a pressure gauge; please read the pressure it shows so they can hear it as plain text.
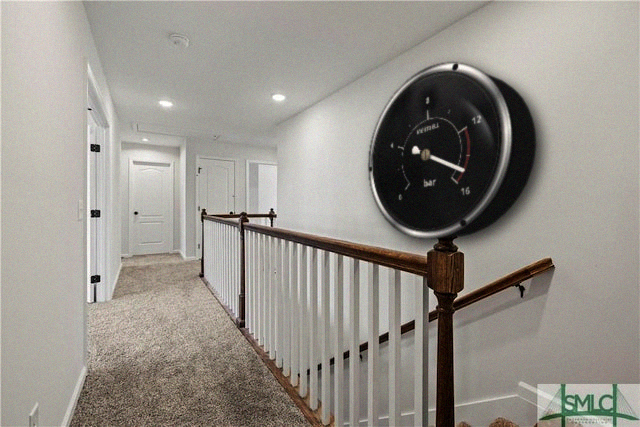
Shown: 15 bar
